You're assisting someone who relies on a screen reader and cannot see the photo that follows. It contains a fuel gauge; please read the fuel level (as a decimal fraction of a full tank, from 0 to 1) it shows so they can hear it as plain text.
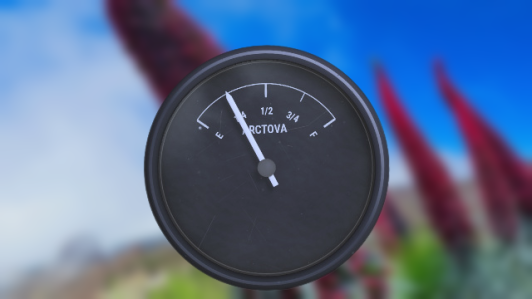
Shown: 0.25
